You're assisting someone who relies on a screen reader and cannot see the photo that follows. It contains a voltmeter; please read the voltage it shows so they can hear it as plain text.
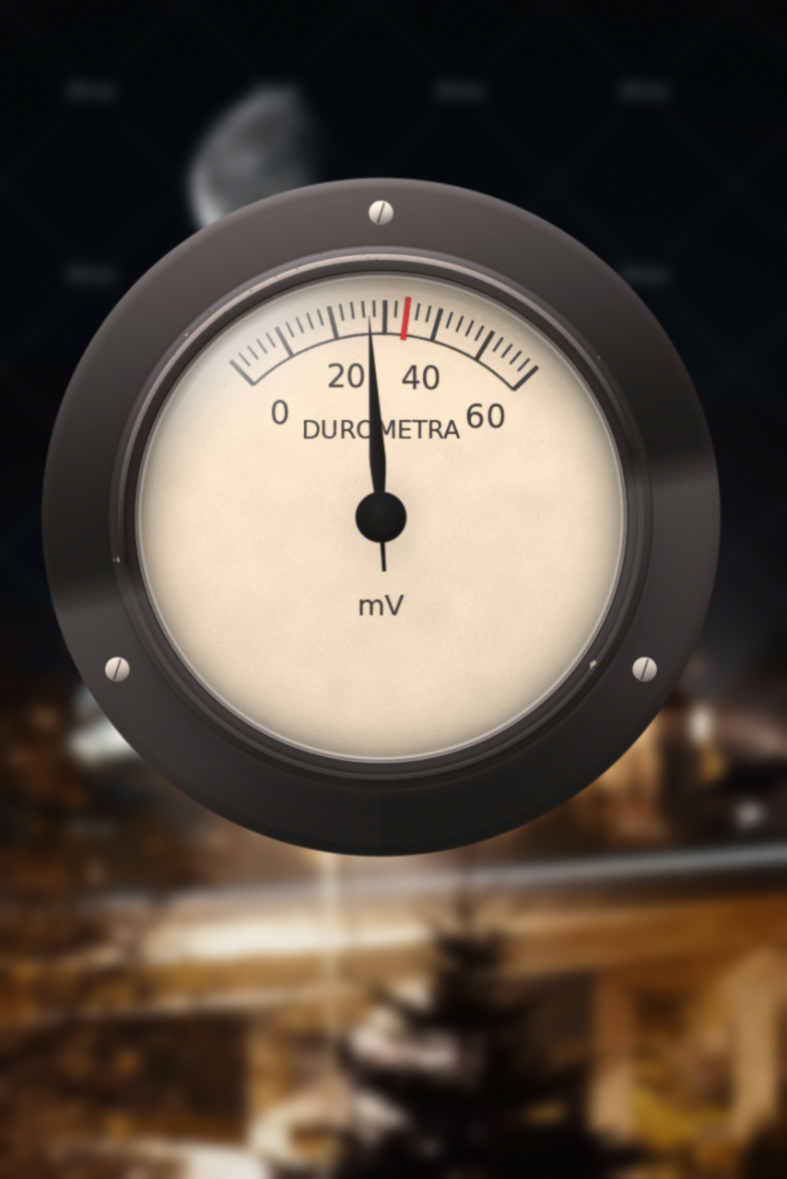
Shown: 27 mV
